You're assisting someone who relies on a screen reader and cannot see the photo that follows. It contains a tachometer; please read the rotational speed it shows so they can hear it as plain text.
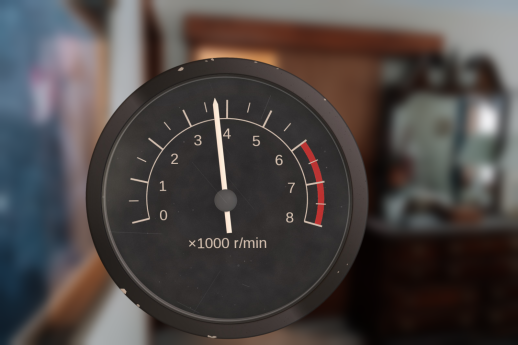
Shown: 3750 rpm
